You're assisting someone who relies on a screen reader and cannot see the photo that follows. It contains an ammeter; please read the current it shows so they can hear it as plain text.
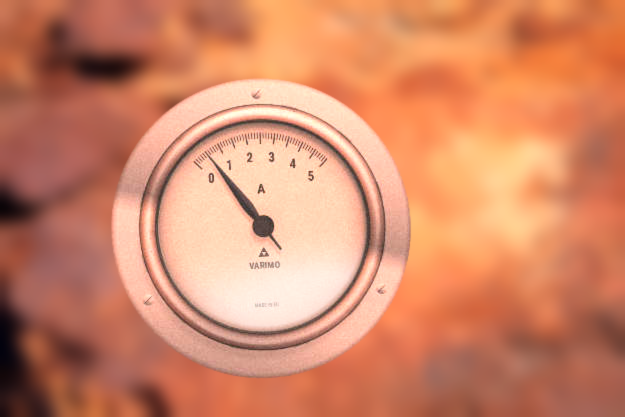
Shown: 0.5 A
